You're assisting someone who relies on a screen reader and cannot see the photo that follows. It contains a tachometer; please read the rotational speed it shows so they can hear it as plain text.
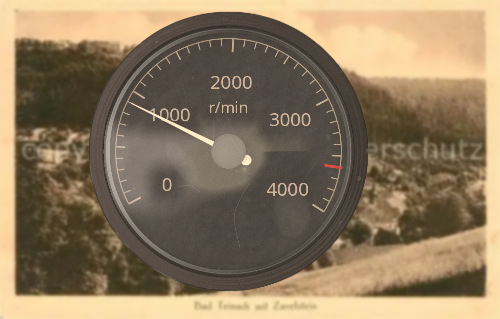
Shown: 900 rpm
